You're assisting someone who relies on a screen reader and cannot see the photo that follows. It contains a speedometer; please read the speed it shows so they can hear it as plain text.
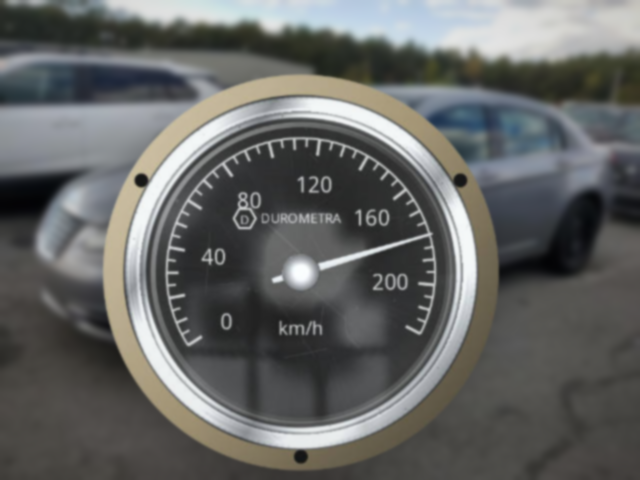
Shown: 180 km/h
